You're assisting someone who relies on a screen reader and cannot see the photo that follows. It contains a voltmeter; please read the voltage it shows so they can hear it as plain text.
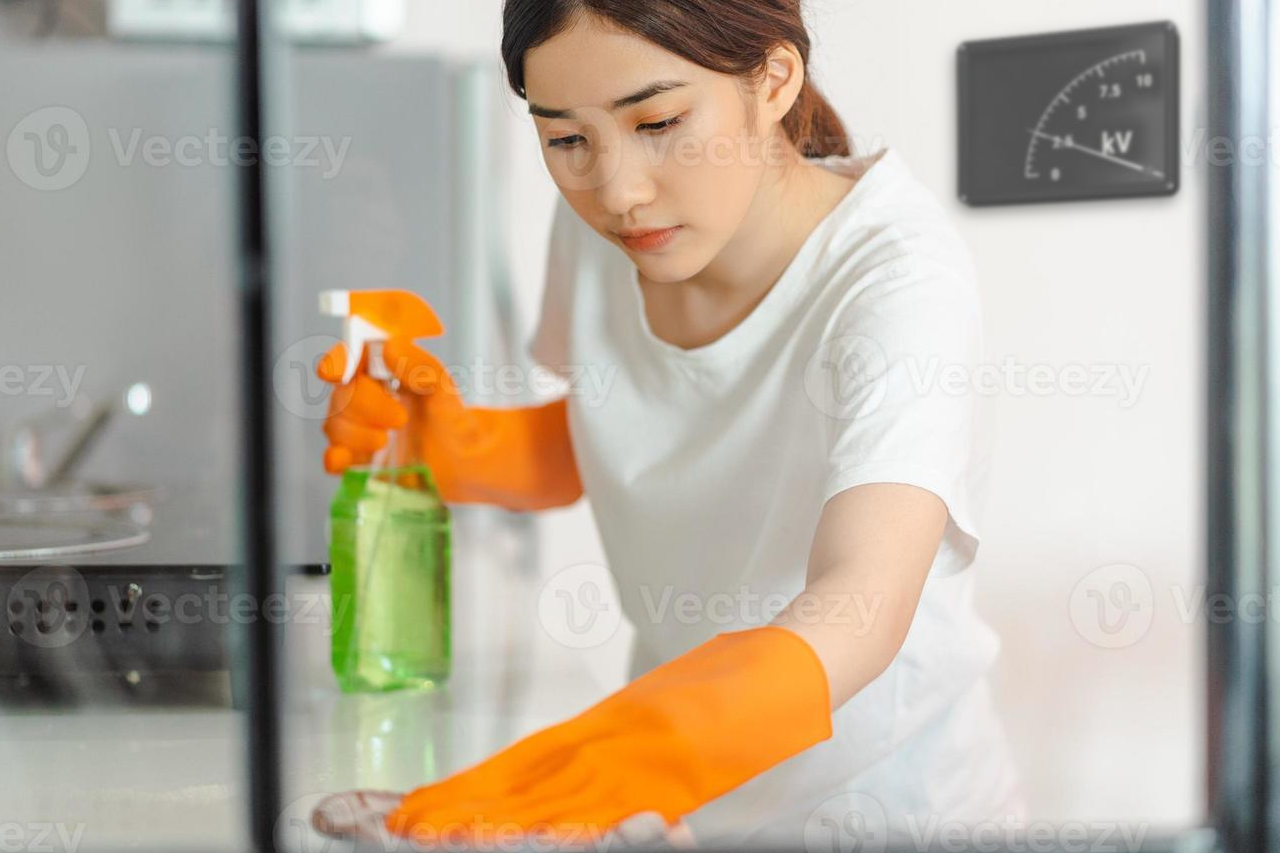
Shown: 2.5 kV
